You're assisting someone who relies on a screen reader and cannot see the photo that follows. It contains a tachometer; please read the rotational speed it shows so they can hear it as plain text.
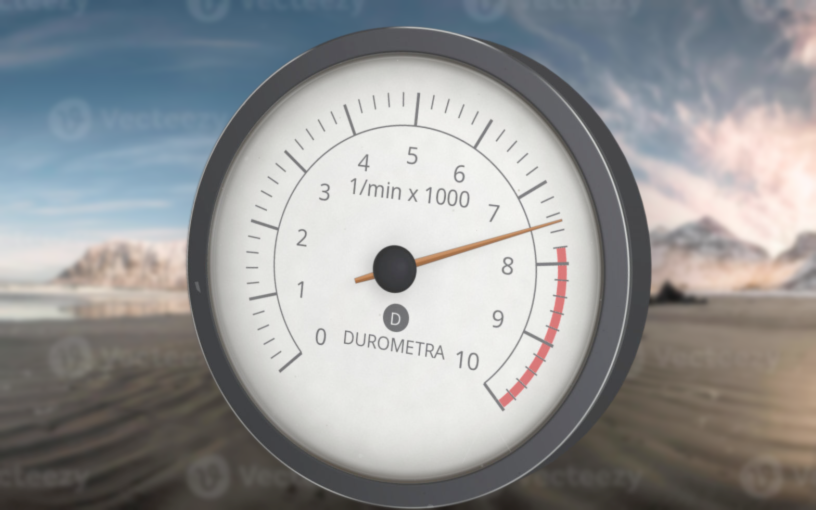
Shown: 7500 rpm
